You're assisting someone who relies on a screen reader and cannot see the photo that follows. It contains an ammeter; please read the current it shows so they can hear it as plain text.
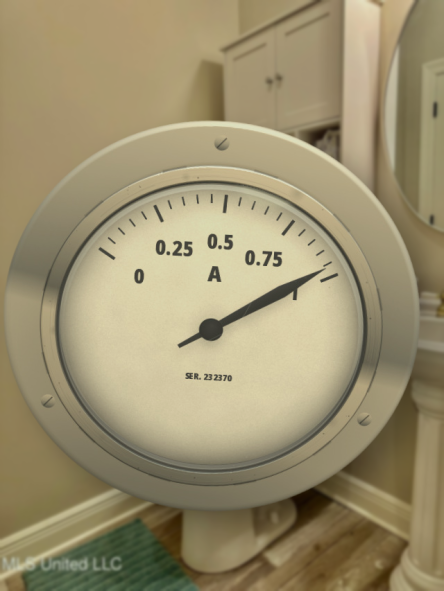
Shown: 0.95 A
